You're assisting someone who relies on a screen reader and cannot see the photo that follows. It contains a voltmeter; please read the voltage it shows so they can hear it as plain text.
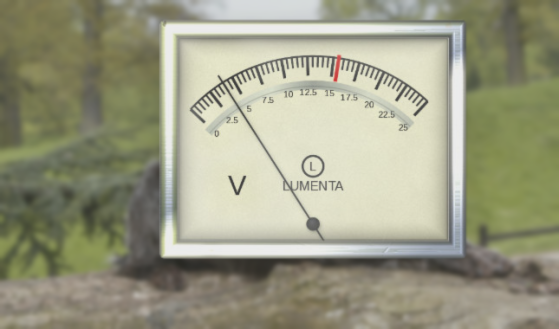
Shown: 4 V
